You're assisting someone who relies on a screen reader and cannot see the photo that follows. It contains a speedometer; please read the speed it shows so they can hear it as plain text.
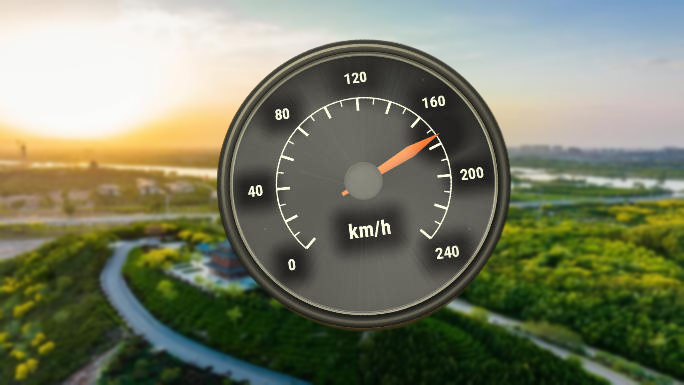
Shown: 175 km/h
